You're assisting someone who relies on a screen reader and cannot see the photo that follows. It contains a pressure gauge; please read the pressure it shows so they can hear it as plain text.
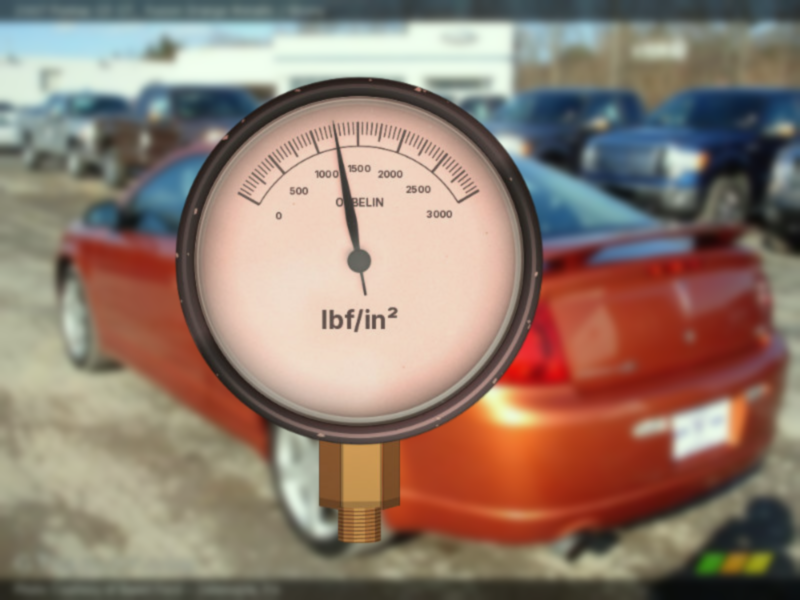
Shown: 1250 psi
